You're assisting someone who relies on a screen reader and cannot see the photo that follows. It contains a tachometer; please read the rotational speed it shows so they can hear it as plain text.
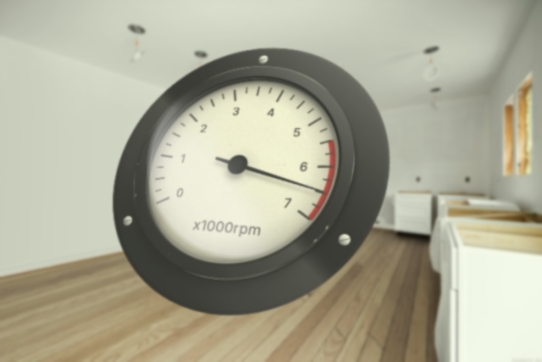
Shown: 6500 rpm
